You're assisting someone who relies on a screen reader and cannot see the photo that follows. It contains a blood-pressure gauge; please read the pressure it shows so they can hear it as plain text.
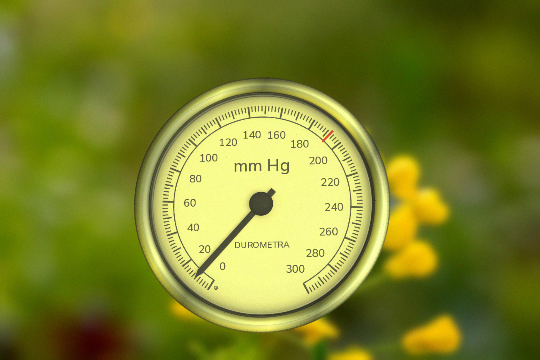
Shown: 10 mmHg
